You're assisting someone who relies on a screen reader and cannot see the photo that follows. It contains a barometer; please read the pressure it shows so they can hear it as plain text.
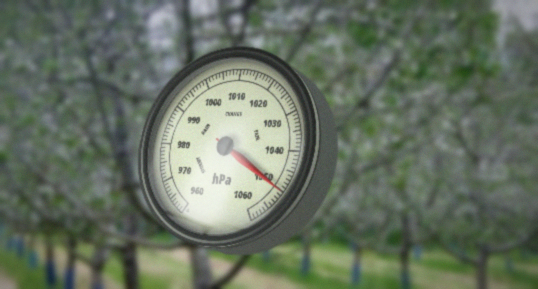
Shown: 1050 hPa
